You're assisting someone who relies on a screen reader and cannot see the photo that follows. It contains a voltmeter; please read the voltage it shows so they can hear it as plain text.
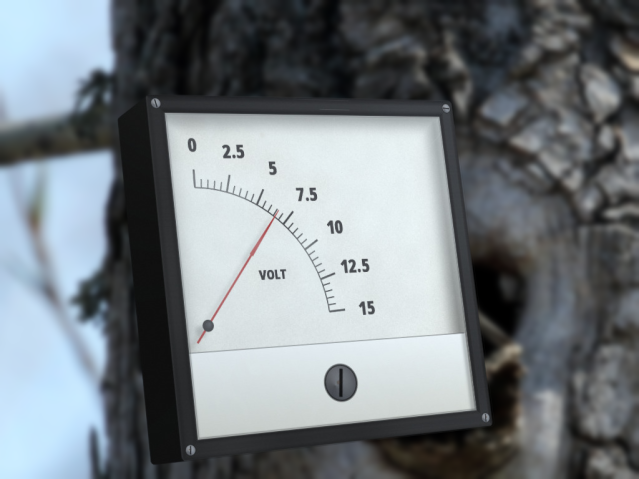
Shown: 6.5 V
